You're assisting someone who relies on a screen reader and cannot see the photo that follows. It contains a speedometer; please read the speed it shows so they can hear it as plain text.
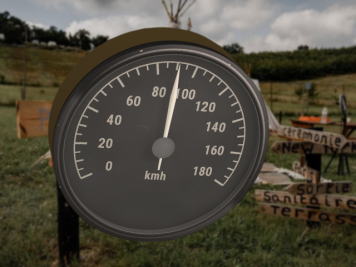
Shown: 90 km/h
